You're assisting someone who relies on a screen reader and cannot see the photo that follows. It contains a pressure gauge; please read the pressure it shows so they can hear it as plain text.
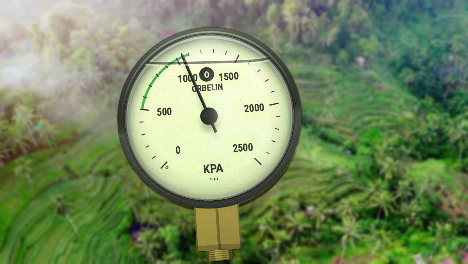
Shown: 1050 kPa
